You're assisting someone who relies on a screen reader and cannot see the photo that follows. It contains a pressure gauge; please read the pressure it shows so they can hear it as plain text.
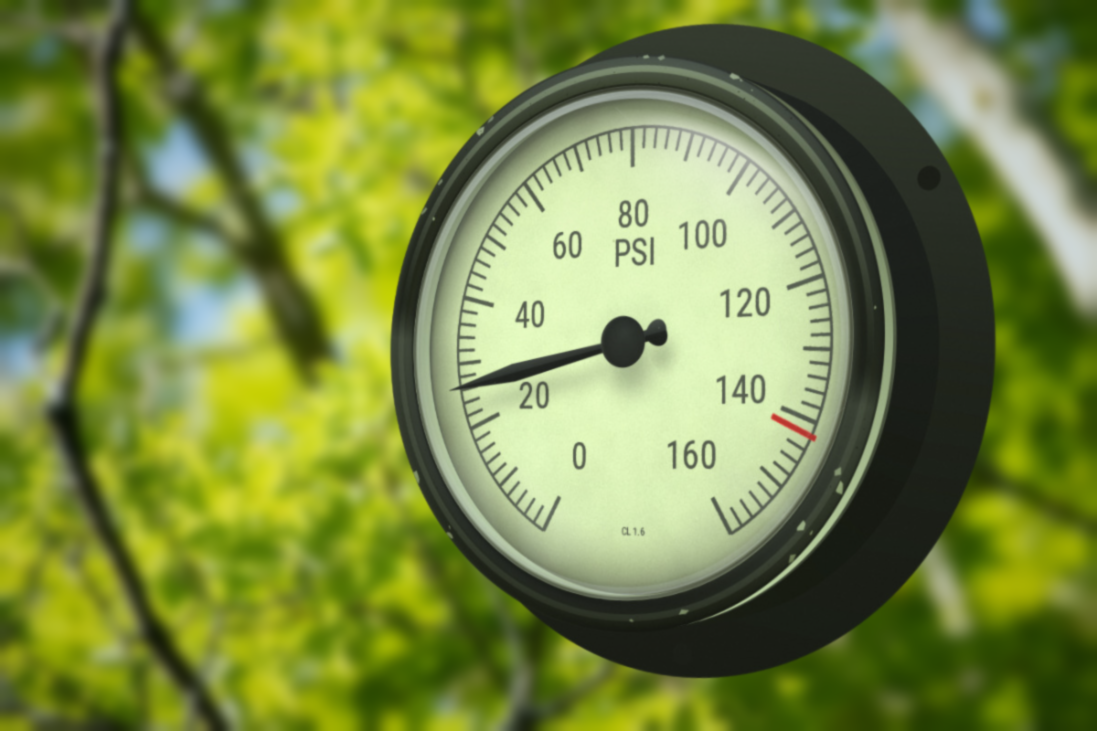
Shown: 26 psi
